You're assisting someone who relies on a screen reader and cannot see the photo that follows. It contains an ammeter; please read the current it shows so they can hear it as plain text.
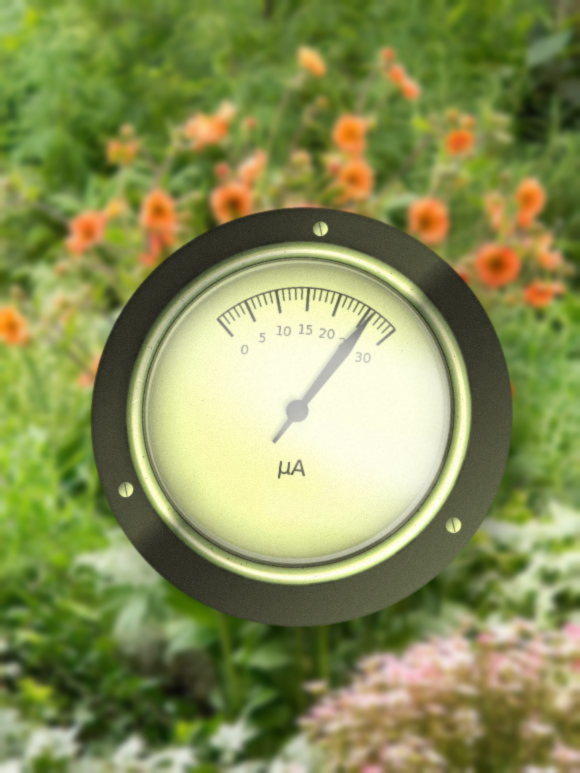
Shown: 26 µA
